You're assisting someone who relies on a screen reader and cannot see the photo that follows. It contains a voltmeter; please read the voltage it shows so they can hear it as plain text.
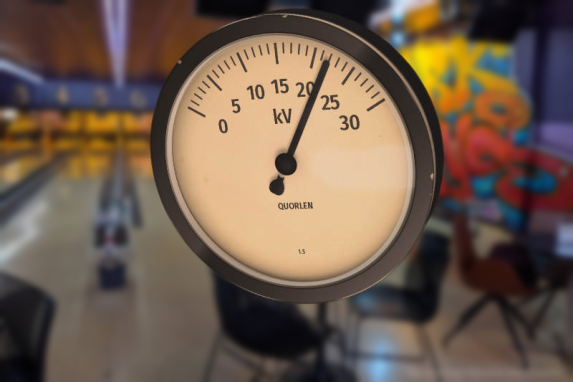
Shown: 22 kV
